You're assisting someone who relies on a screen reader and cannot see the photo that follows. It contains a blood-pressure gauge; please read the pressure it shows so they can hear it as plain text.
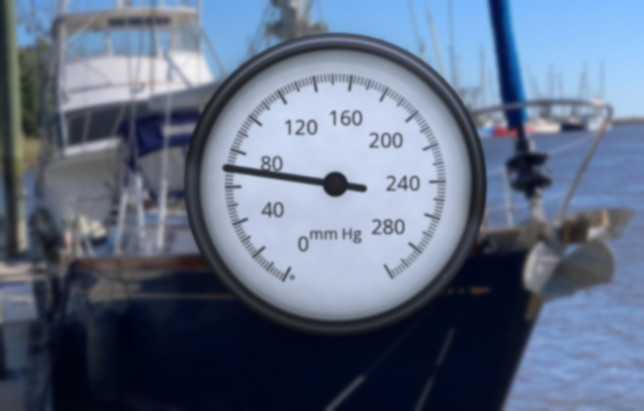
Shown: 70 mmHg
